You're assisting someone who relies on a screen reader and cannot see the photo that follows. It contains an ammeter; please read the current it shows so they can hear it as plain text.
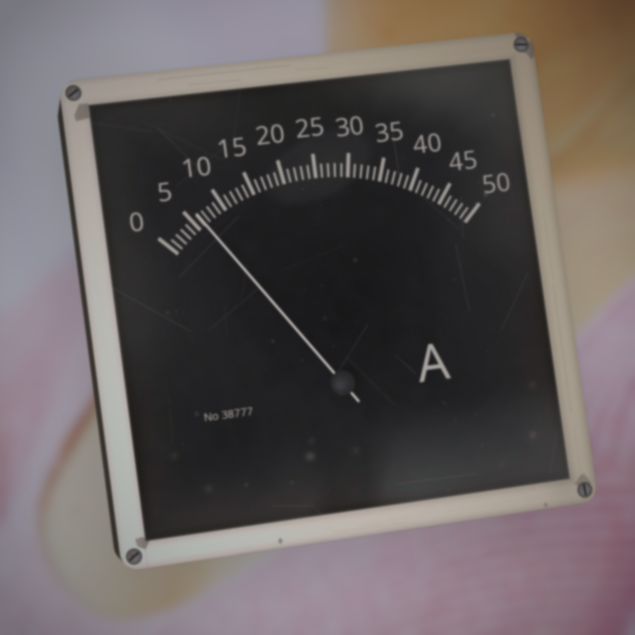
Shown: 6 A
